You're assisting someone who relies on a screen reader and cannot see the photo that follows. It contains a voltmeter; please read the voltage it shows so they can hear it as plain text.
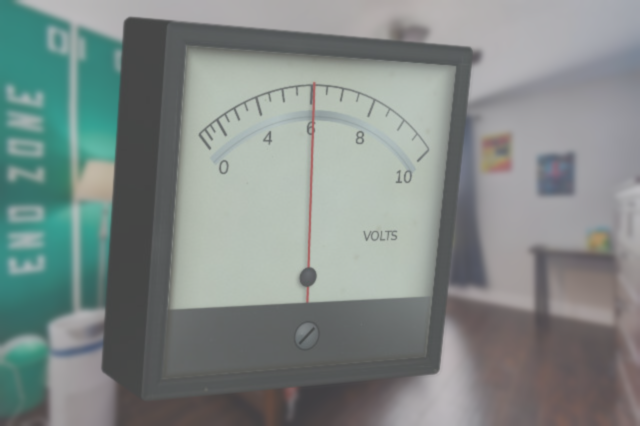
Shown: 6 V
